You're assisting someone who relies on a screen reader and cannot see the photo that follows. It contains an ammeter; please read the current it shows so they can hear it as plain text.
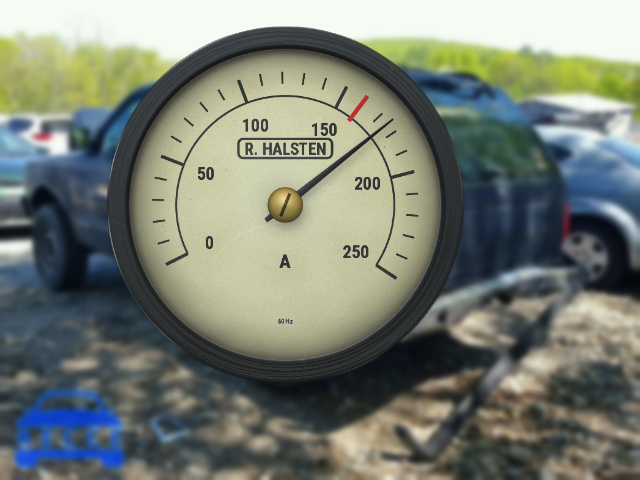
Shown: 175 A
